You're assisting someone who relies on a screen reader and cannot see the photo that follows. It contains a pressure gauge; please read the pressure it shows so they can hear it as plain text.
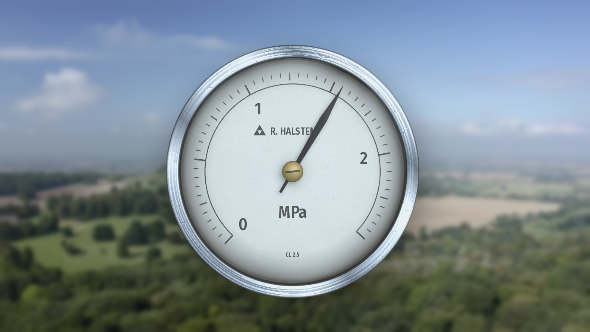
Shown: 1.55 MPa
